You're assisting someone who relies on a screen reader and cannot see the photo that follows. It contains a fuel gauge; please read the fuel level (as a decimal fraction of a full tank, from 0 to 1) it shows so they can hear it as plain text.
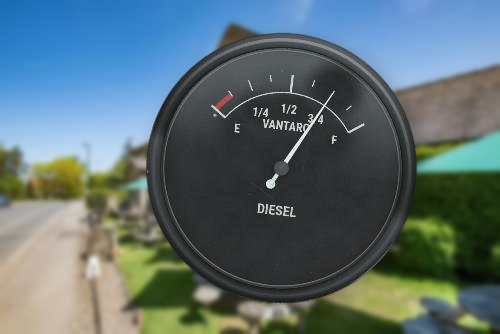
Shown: 0.75
